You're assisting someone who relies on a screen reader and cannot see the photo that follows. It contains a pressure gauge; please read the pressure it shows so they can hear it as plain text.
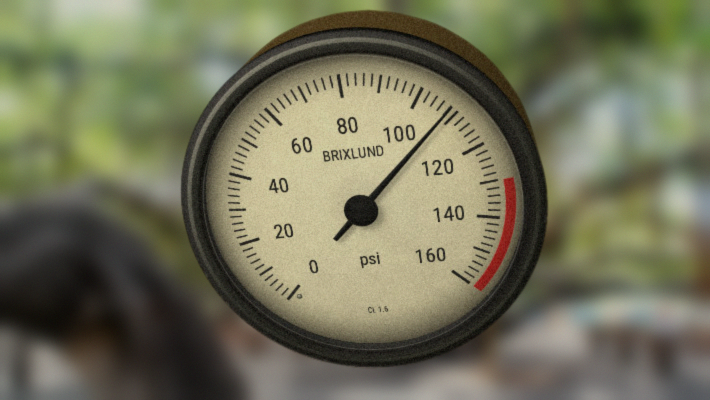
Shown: 108 psi
